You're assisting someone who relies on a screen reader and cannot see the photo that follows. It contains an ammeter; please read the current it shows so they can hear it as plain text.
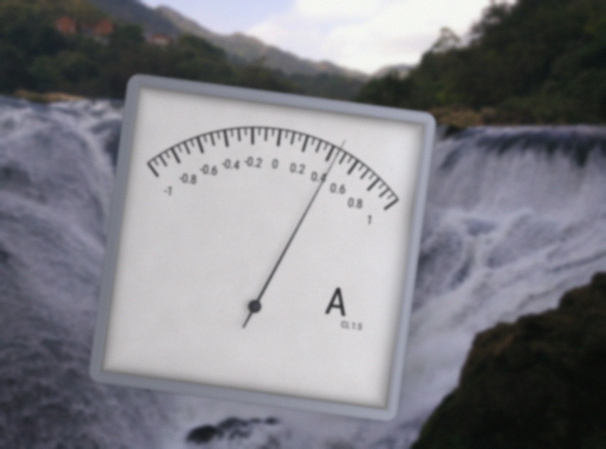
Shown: 0.45 A
